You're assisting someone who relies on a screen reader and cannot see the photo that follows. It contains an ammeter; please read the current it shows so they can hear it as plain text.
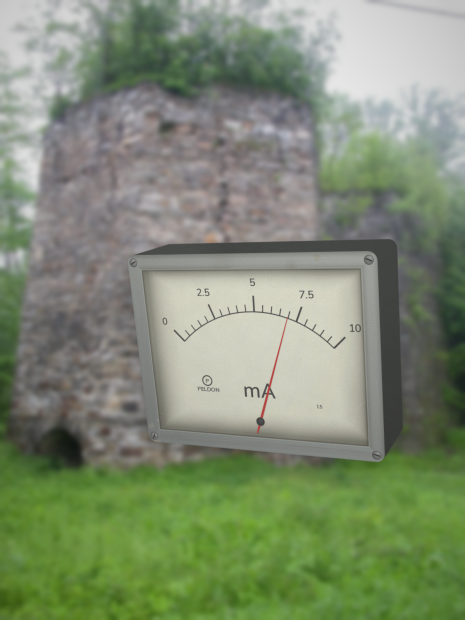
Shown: 7 mA
